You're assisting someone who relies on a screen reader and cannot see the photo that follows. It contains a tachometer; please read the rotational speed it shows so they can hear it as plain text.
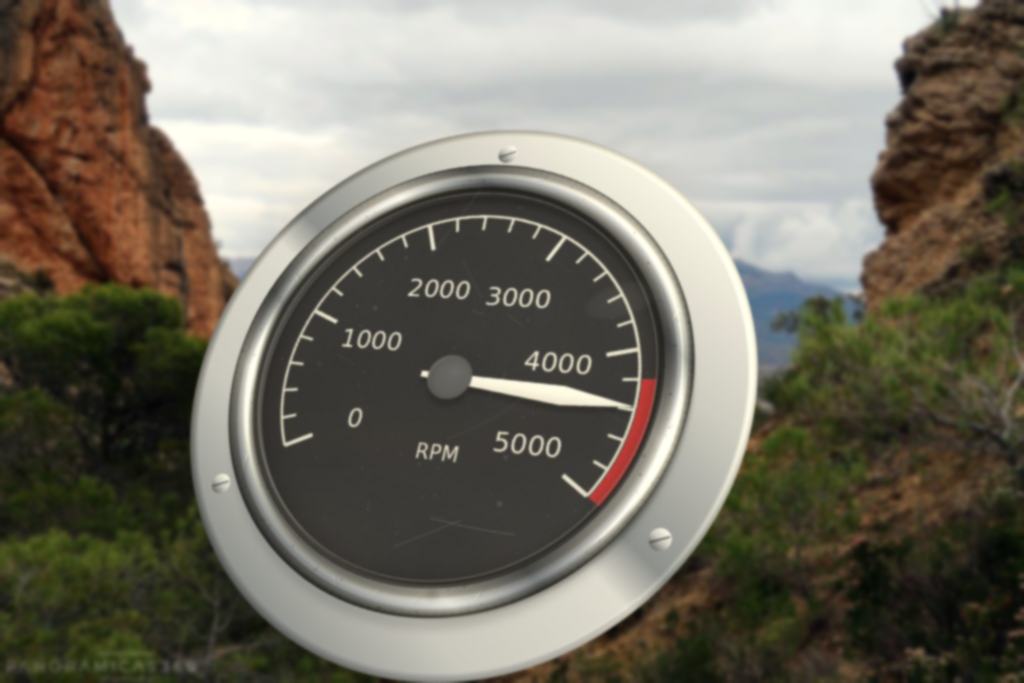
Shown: 4400 rpm
